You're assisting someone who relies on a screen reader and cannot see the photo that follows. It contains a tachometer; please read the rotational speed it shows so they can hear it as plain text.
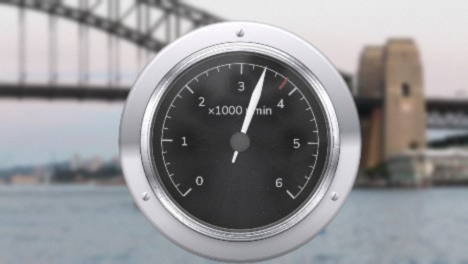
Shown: 3400 rpm
